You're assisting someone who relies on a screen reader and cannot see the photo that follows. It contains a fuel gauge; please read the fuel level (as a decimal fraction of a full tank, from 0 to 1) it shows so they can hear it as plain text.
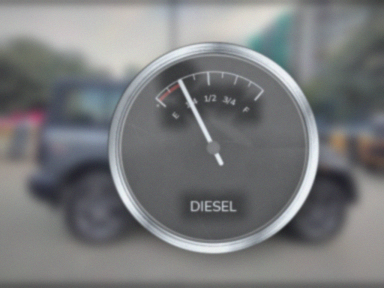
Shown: 0.25
